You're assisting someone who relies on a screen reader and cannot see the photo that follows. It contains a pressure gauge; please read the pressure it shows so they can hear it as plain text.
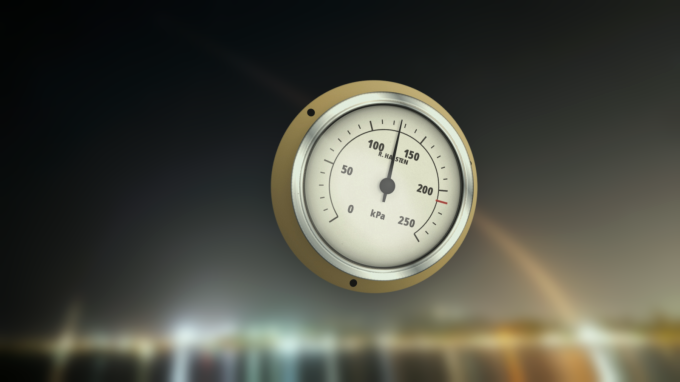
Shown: 125 kPa
